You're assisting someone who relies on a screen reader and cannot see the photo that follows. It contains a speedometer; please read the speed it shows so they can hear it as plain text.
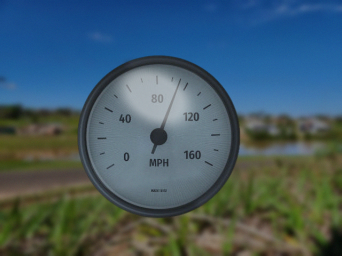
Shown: 95 mph
